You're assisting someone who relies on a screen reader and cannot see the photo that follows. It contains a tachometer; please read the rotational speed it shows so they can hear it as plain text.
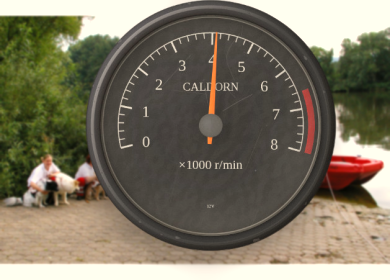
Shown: 4100 rpm
